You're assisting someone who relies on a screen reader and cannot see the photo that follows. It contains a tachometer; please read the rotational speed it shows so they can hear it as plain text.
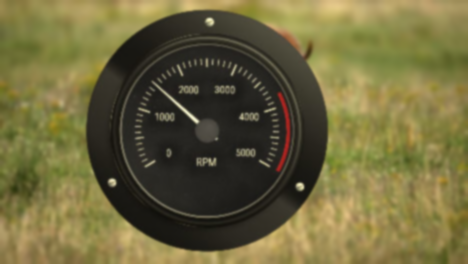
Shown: 1500 rpm
